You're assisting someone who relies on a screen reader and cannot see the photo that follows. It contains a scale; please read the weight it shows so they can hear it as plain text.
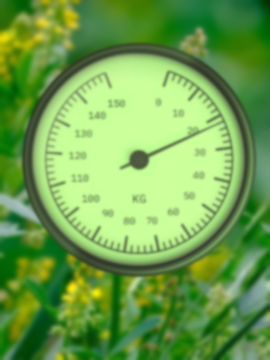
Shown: 22 kg
